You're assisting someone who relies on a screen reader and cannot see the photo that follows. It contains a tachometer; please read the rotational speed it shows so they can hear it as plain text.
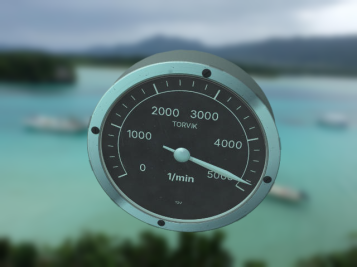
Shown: 4800 rpm
